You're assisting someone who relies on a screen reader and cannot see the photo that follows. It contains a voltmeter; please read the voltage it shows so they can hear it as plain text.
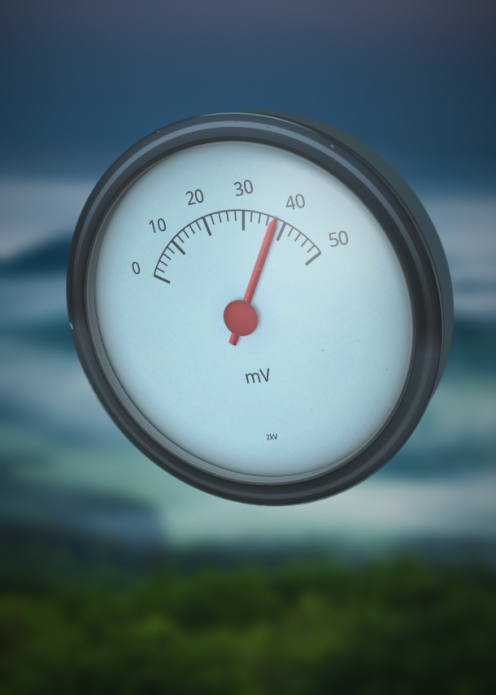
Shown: 38 mV
